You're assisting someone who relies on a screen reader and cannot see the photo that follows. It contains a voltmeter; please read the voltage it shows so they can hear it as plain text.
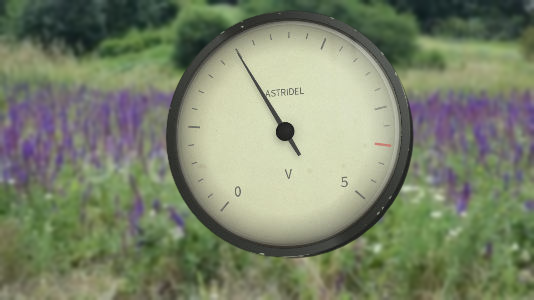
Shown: 2 V
